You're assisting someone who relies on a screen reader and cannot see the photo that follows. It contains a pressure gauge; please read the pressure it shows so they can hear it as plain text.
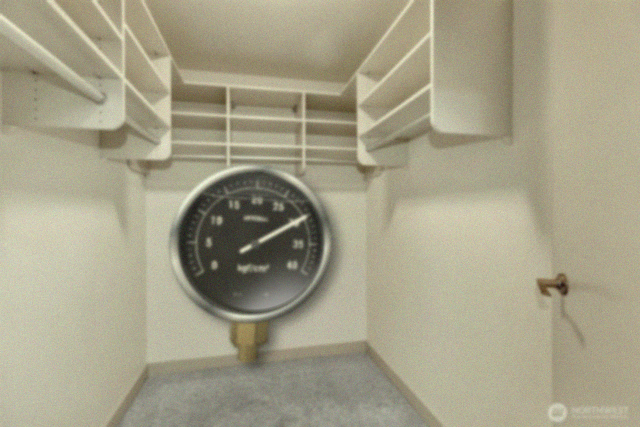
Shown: 30 kg/cm²
